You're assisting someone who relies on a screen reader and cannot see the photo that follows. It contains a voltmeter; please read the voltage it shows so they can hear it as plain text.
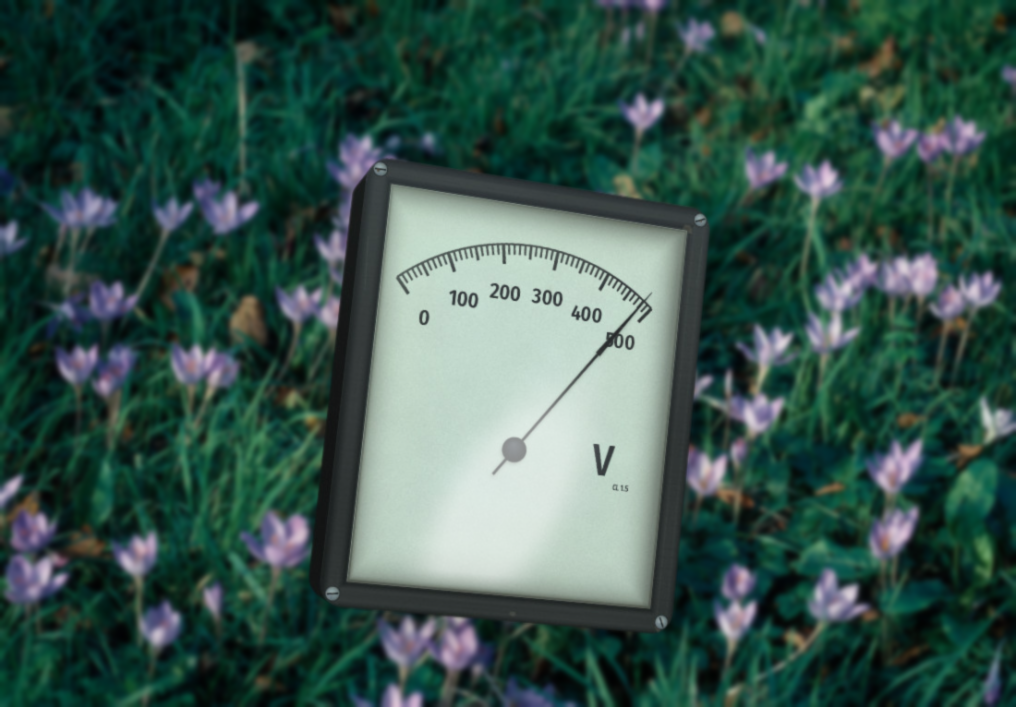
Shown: 480 V
